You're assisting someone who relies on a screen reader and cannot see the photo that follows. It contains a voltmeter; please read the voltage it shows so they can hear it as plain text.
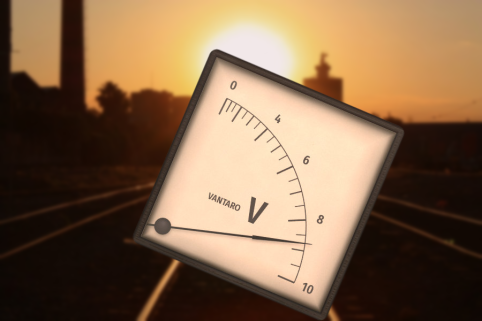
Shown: 8.75 V
